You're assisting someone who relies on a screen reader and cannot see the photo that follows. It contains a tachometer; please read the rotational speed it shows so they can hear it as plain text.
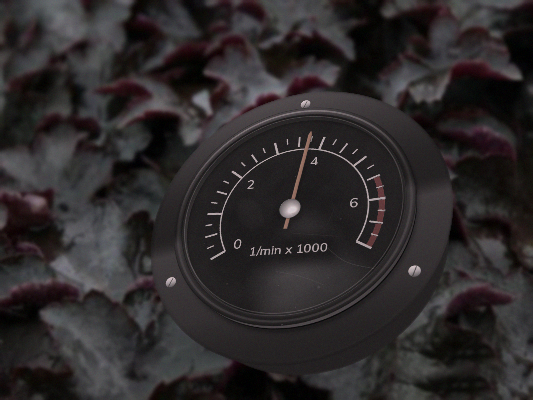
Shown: 3750 rpm
